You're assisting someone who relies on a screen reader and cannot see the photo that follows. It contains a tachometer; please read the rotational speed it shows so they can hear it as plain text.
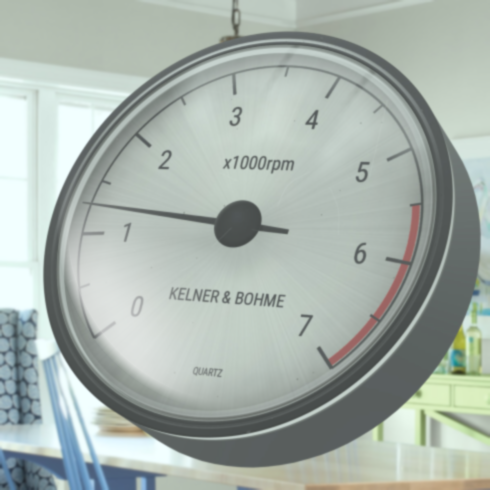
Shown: 1250 rpm
